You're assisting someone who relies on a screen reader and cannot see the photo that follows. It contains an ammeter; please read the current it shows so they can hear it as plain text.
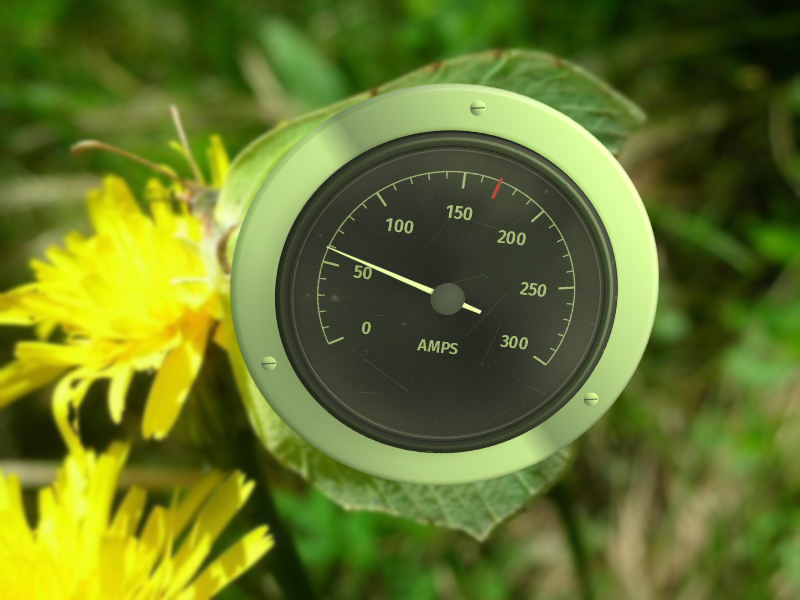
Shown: 60 A
